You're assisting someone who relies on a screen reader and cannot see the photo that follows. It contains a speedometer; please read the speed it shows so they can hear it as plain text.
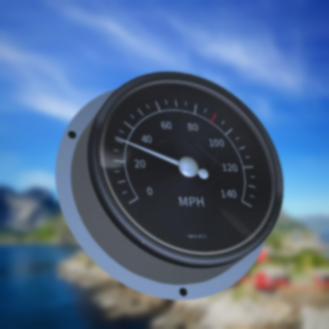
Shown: 30 mph
